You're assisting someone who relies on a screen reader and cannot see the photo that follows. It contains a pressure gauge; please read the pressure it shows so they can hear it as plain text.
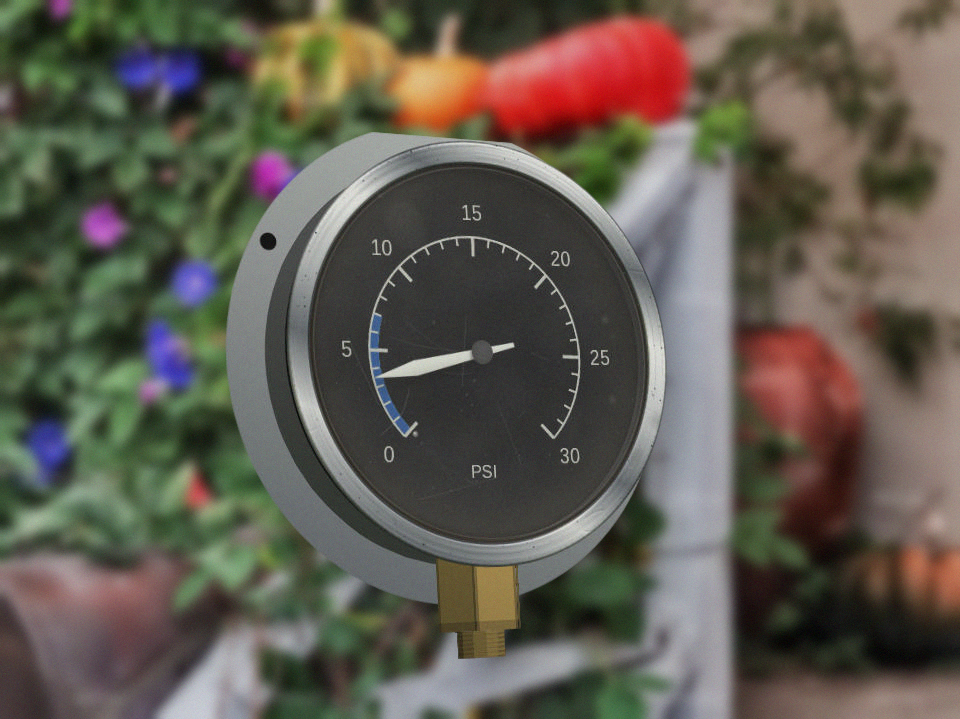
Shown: 3.5 psi
